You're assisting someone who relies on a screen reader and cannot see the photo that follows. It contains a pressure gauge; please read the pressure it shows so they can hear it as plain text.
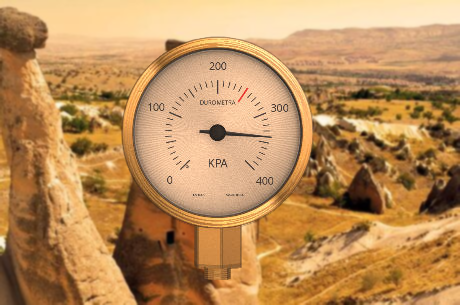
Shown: 340 kPa
